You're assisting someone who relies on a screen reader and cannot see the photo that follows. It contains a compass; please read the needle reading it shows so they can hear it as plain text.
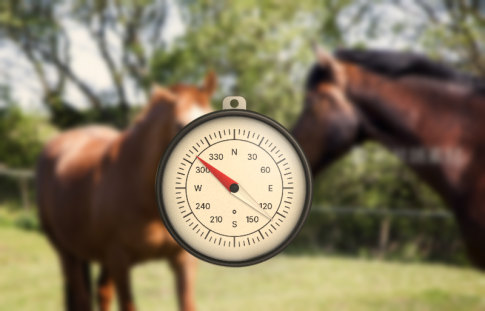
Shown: 310 °
